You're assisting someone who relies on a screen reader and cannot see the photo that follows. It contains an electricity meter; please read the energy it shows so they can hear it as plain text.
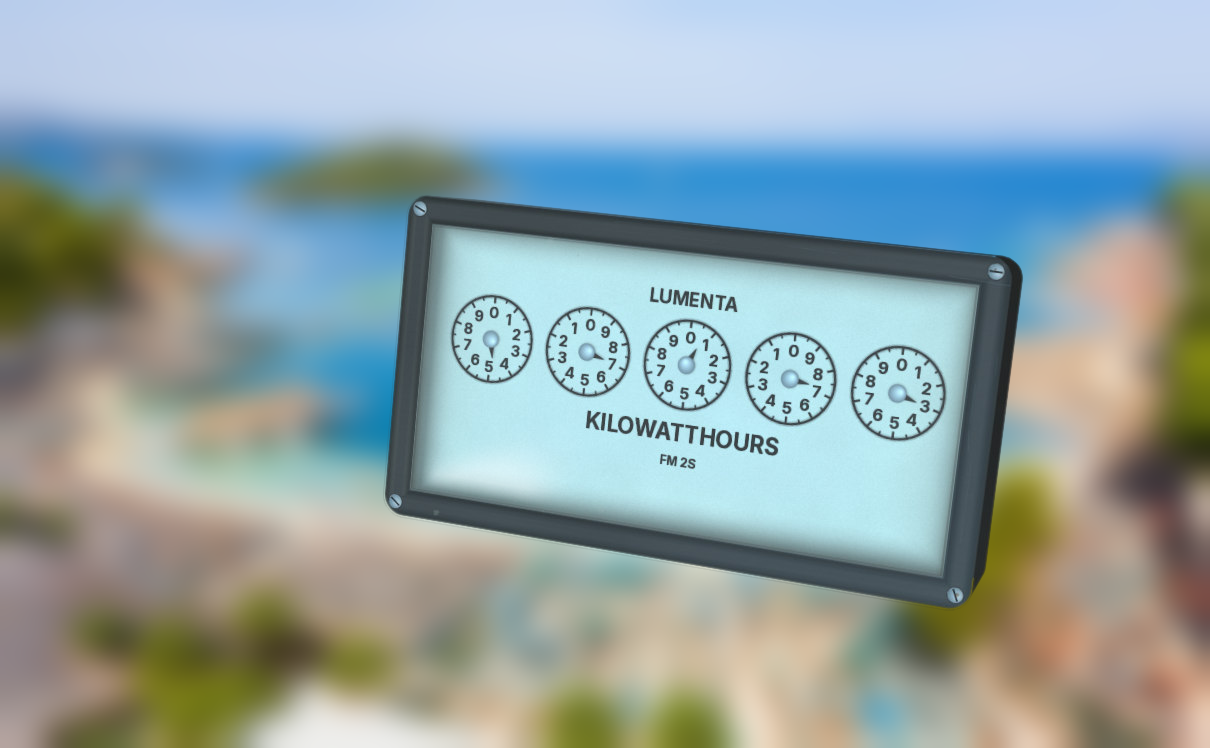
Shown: 47073 kWh
